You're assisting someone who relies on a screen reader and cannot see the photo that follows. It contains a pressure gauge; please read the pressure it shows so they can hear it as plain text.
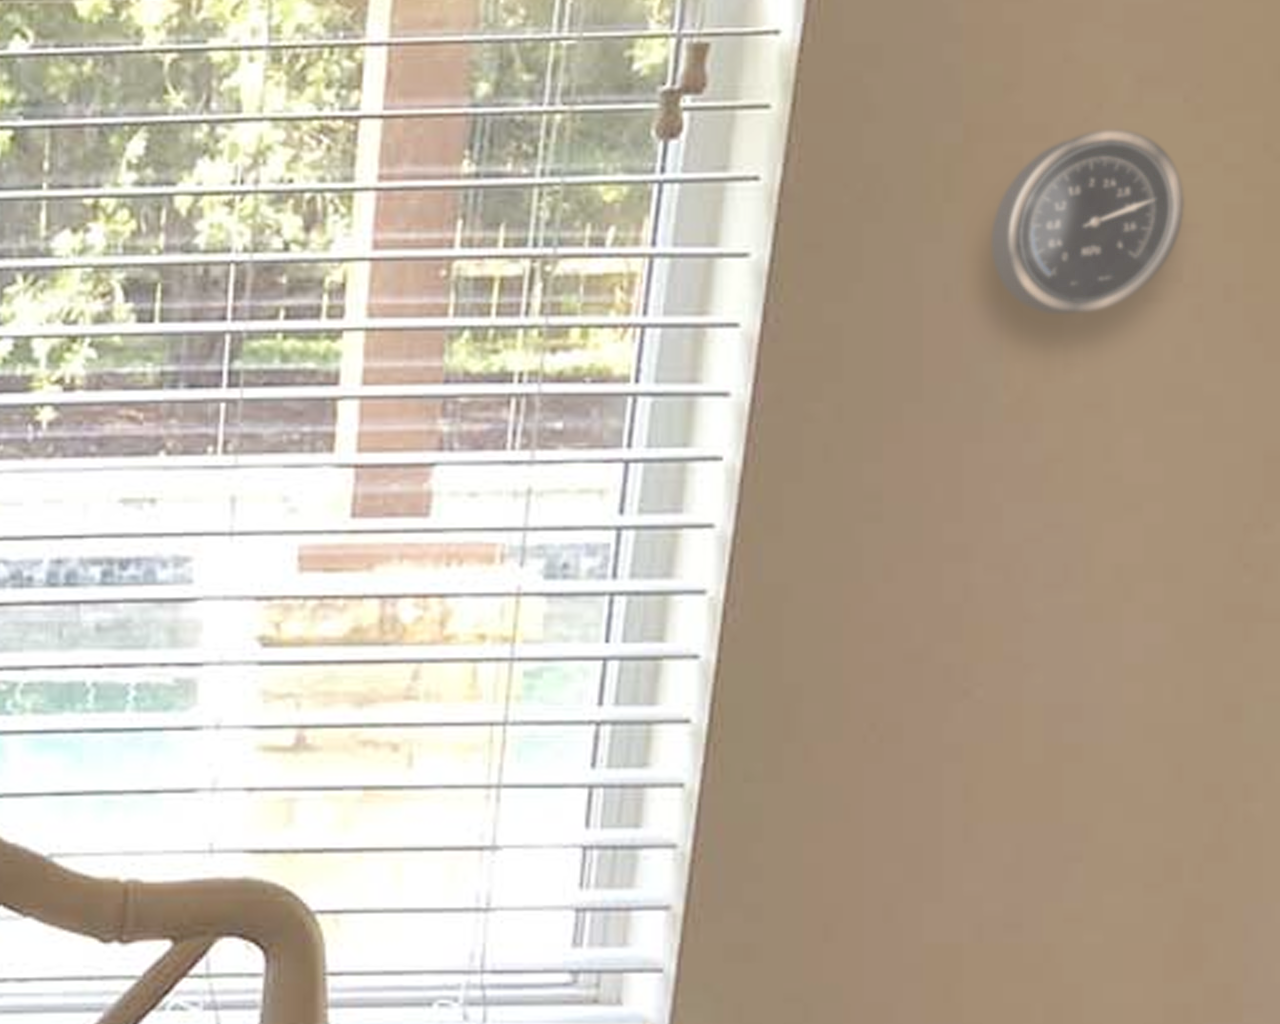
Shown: 3.2 MPa
